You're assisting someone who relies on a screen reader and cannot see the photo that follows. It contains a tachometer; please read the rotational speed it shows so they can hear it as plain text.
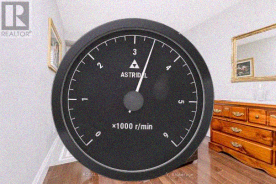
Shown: 3400 rpm
